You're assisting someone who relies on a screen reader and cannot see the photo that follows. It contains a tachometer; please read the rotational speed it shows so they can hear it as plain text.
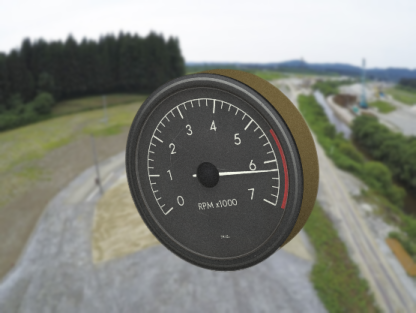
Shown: 6200 rpm
